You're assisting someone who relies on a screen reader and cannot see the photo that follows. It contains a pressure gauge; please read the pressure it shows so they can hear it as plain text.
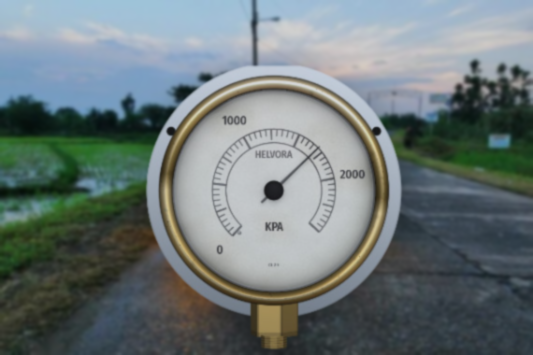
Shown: 1700 kPa
